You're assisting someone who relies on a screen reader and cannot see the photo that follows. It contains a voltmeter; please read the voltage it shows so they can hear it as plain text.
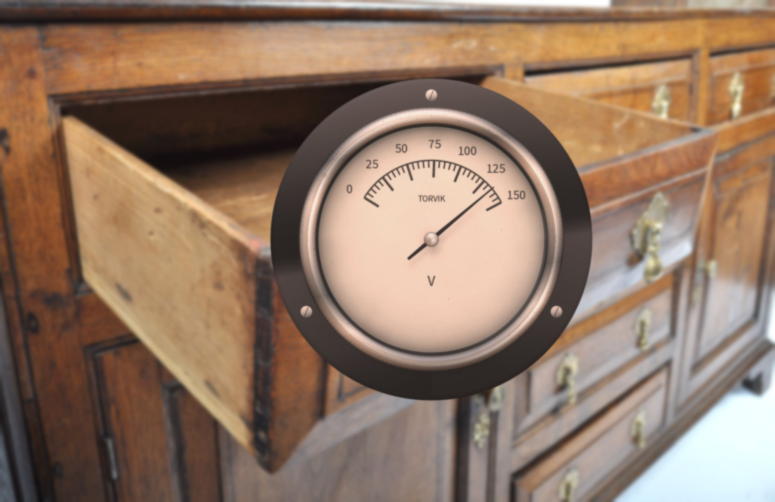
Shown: 135 V
